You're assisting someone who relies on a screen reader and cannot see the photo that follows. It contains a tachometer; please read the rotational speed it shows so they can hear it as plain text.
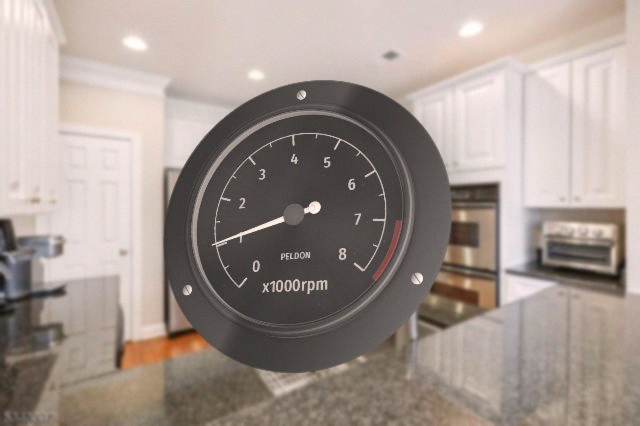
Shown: 1000 rpm
